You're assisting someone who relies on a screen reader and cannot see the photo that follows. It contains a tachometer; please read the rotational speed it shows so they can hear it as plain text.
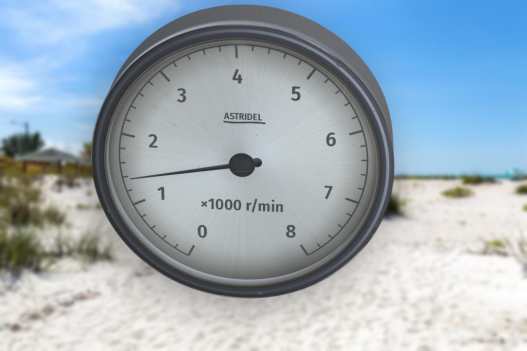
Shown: 1400 rpm
